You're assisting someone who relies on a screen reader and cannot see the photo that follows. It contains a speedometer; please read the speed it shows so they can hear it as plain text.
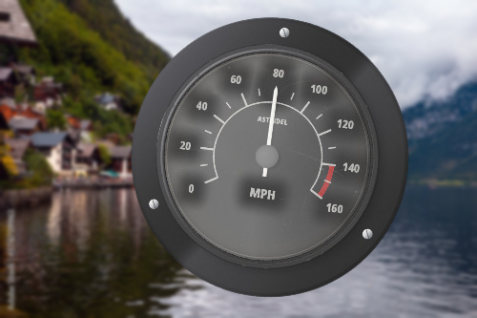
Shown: 80 mph
